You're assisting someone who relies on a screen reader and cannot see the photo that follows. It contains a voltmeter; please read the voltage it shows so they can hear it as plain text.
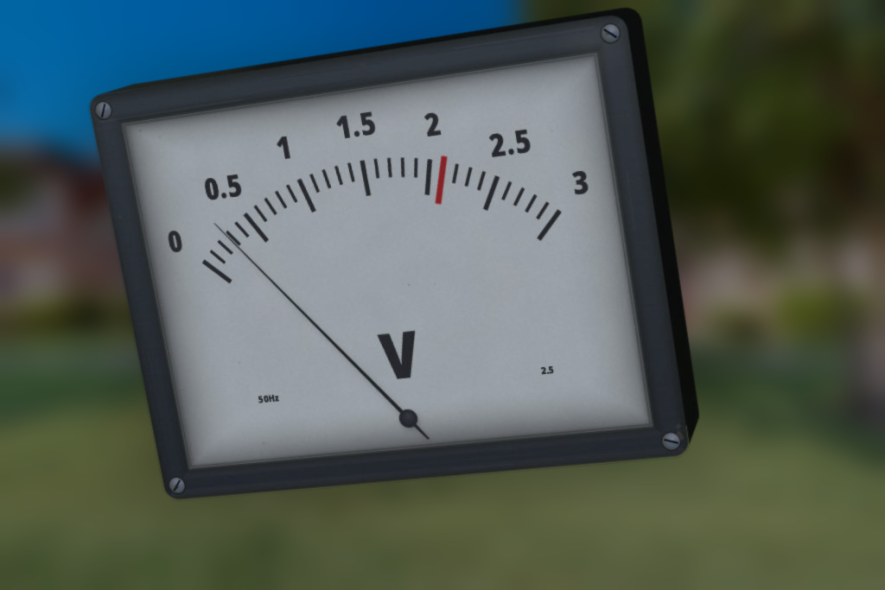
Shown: 0.3 V
